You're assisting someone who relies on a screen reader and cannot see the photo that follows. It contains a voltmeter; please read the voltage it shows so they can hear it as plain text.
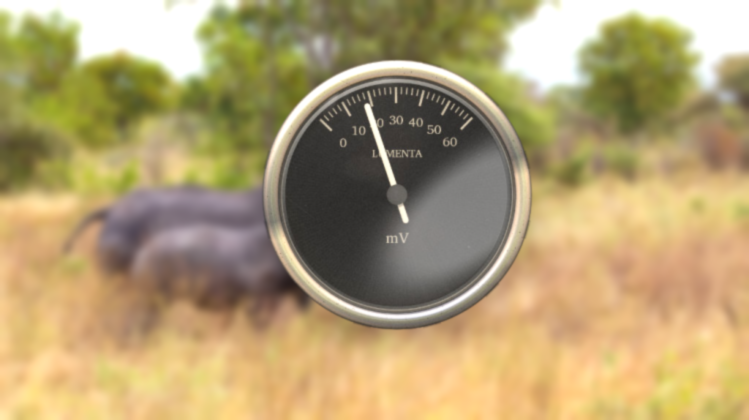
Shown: 18 mV
